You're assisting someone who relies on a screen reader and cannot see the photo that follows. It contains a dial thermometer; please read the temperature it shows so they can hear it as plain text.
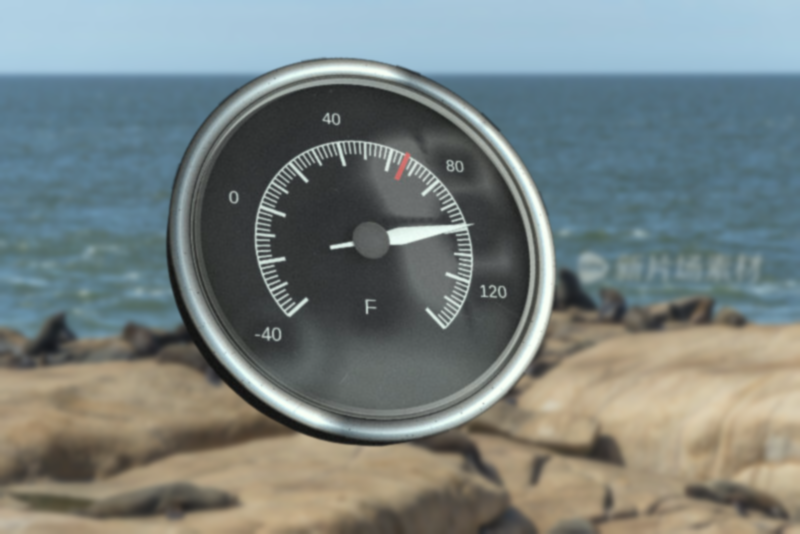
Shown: 100 °F
